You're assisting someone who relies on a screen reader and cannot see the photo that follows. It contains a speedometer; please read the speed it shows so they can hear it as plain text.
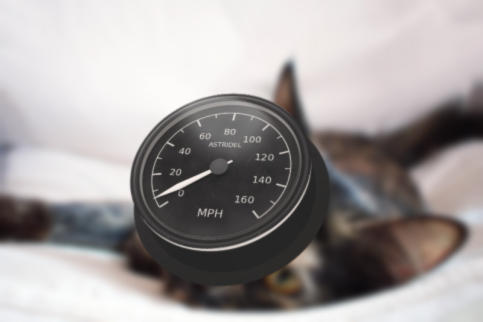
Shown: 5 mph
